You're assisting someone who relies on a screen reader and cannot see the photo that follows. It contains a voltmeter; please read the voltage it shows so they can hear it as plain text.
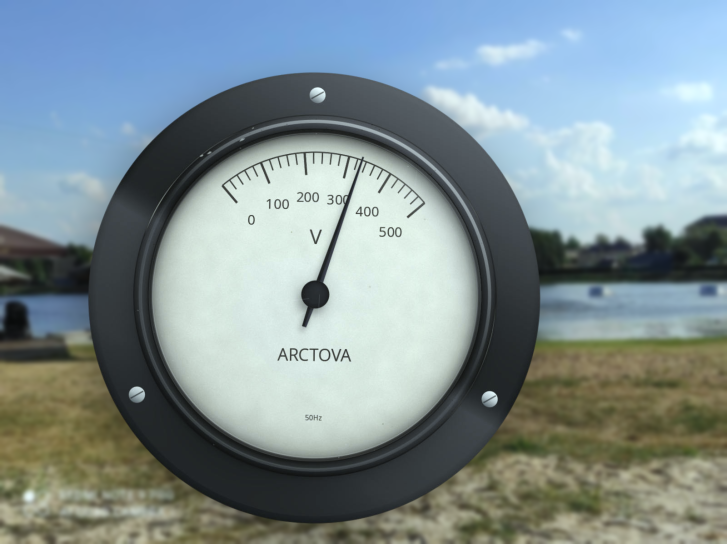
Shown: 330 V
